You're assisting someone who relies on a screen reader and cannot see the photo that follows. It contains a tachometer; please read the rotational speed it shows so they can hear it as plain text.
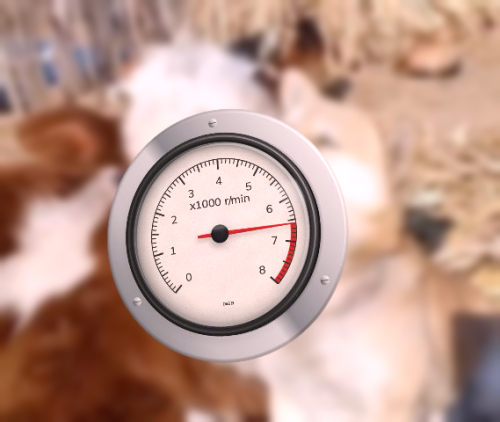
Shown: 6600 rpm
